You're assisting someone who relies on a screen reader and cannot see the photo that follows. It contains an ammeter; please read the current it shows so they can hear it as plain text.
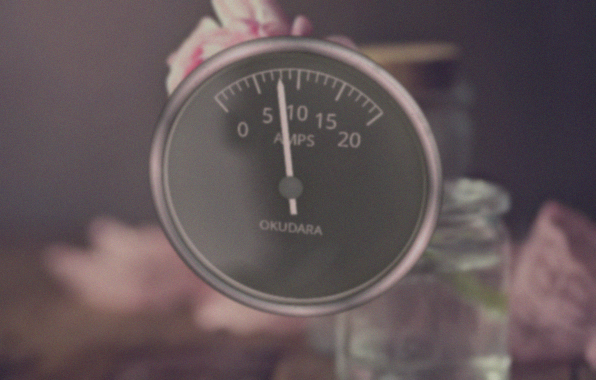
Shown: 8 A
